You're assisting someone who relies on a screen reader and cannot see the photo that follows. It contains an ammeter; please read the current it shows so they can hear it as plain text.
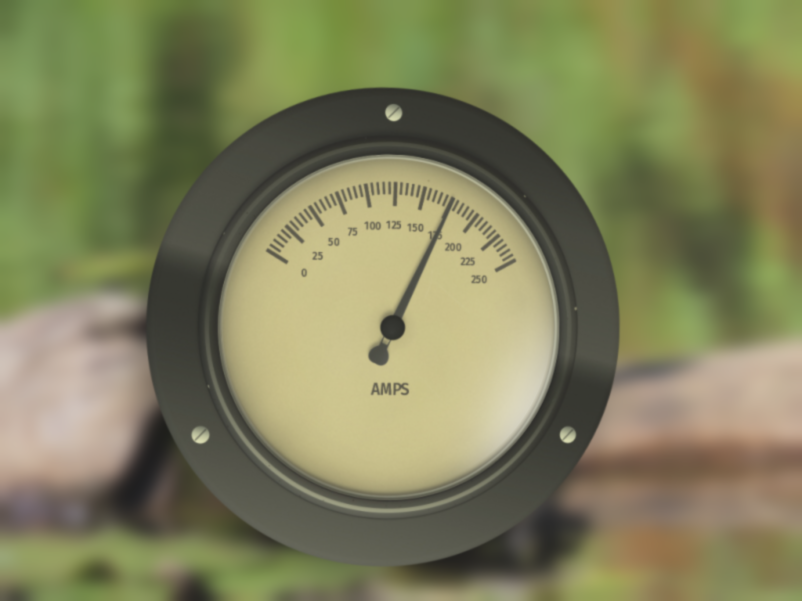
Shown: 175 A
